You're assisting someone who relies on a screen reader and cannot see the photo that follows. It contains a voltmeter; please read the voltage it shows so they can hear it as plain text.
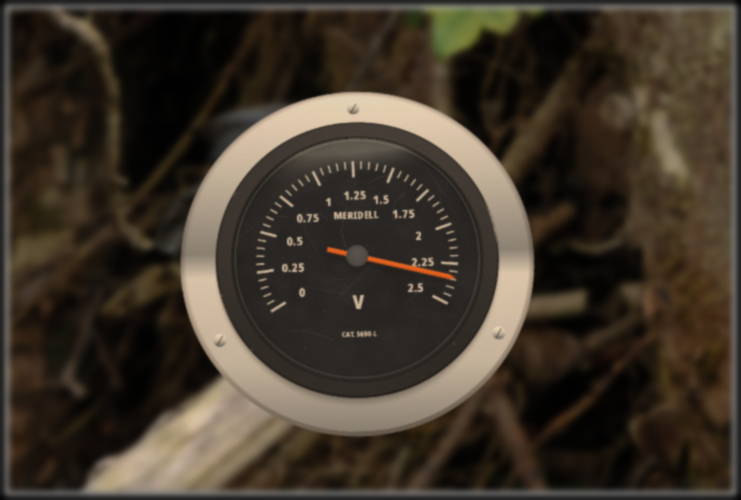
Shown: 2.35 V
